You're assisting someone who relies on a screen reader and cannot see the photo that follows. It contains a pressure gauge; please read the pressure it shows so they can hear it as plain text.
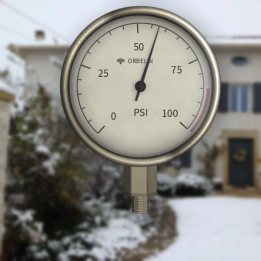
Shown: 57.5 psi
